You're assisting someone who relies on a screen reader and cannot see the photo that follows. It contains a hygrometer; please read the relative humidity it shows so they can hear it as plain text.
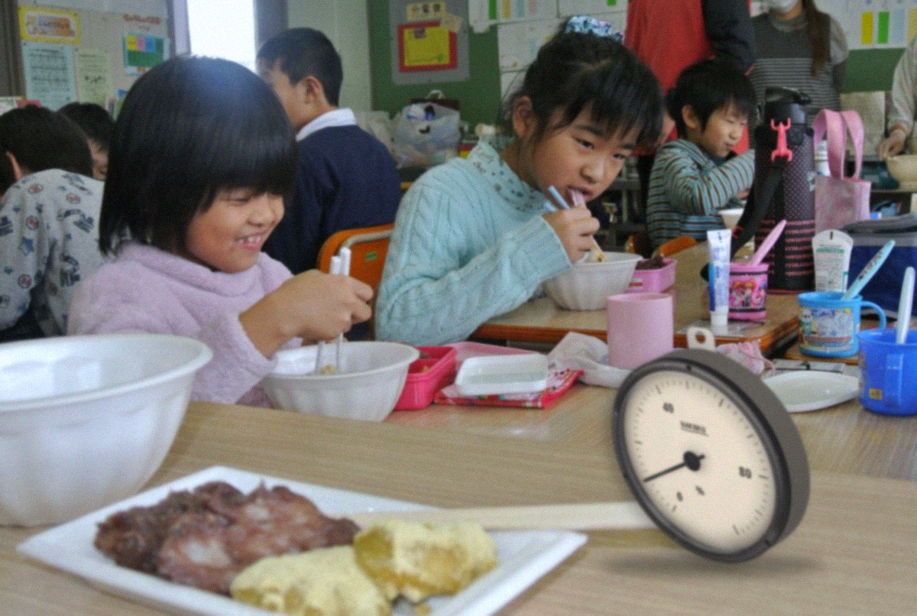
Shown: 10 %
